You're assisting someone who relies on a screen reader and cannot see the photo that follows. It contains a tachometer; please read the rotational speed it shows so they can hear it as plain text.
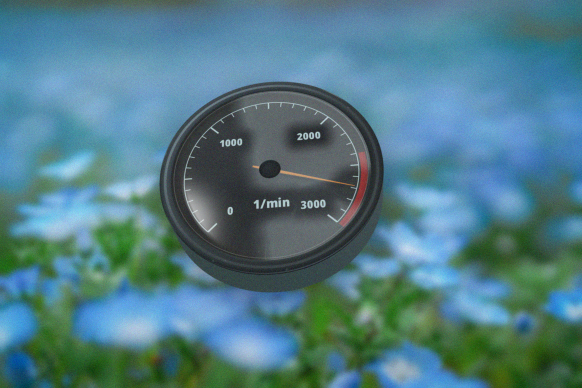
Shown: 2700 rpm
